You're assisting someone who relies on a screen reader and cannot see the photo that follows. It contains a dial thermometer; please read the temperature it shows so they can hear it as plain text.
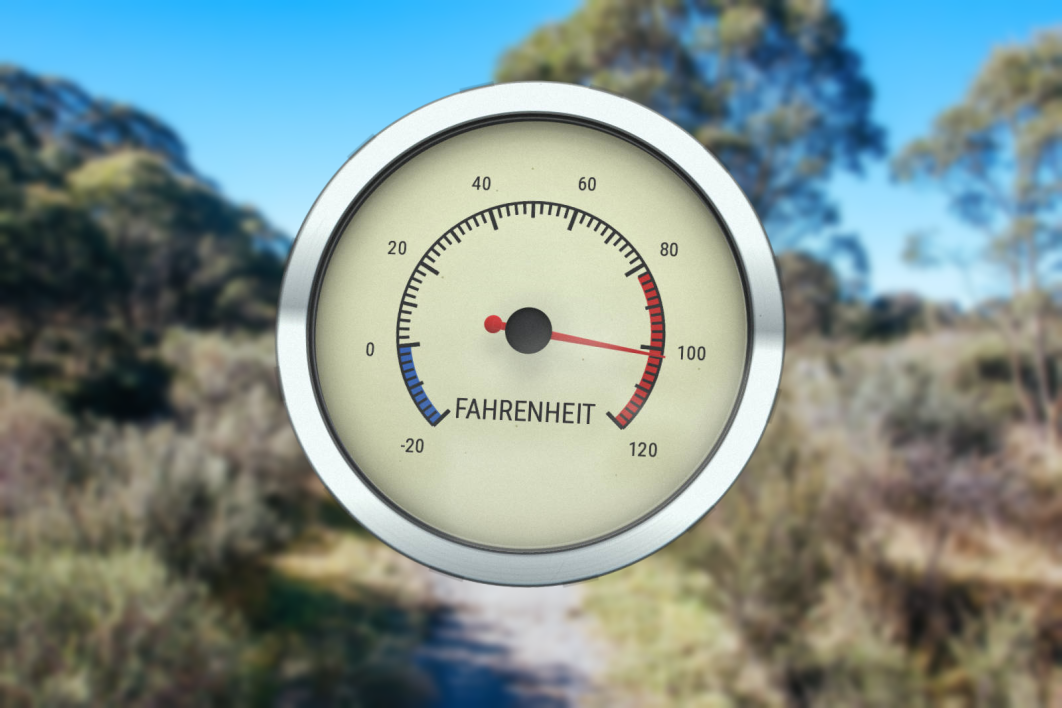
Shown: 102 °F
